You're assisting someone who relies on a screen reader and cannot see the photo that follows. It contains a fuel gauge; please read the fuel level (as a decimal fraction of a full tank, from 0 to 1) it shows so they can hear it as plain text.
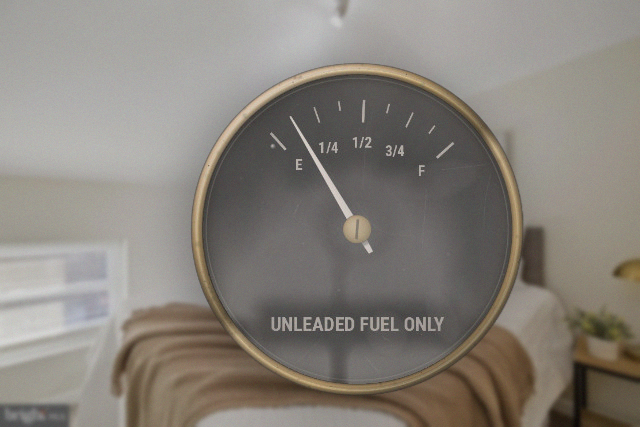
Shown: 0.125
